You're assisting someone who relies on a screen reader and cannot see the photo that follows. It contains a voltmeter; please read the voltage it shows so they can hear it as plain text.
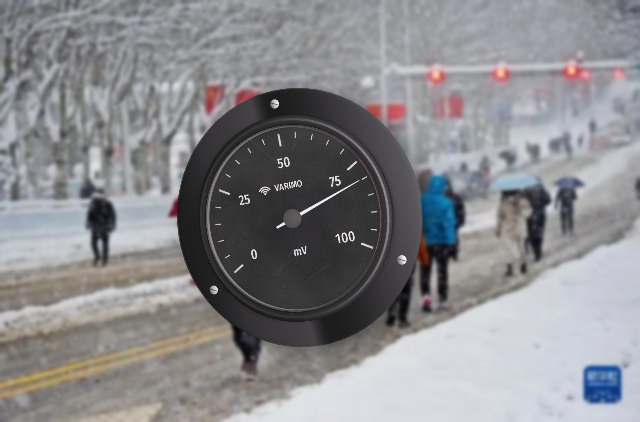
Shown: 80 mV
